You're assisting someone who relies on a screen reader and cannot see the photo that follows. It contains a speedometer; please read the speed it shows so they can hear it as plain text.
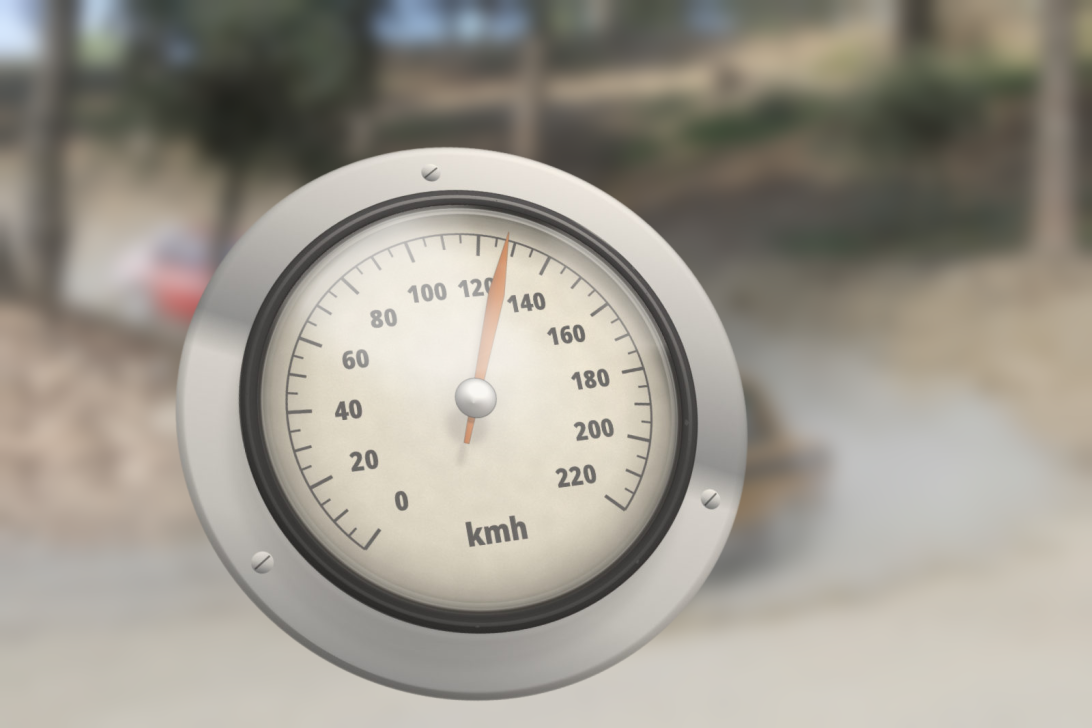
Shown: 127.5 km/h
